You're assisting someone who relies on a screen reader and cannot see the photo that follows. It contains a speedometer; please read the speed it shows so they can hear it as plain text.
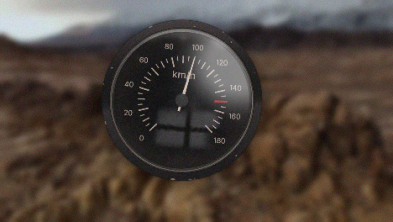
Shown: 100 km/h
